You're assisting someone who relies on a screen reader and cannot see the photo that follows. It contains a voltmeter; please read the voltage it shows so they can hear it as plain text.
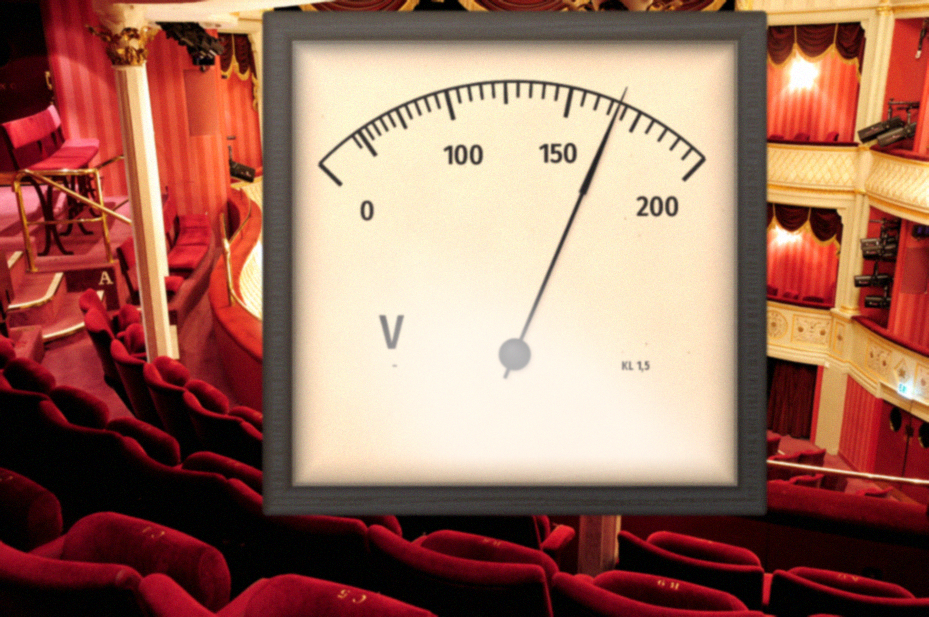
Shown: 167.5 V
